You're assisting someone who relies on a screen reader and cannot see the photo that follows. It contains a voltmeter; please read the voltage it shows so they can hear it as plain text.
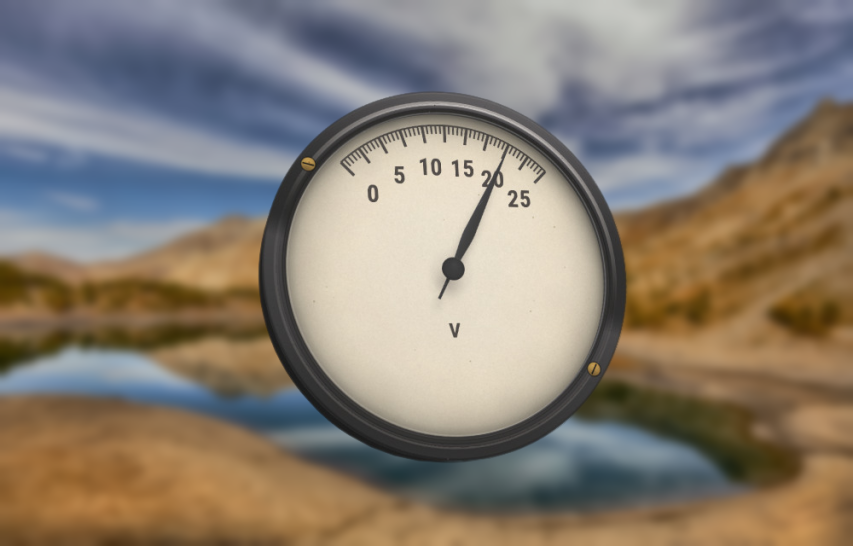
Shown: 20 V
